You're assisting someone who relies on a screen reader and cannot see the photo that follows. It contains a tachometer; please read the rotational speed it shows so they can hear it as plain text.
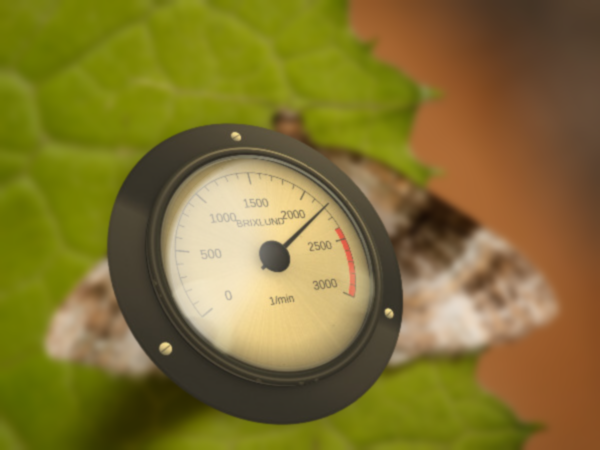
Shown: 2200 rpm
